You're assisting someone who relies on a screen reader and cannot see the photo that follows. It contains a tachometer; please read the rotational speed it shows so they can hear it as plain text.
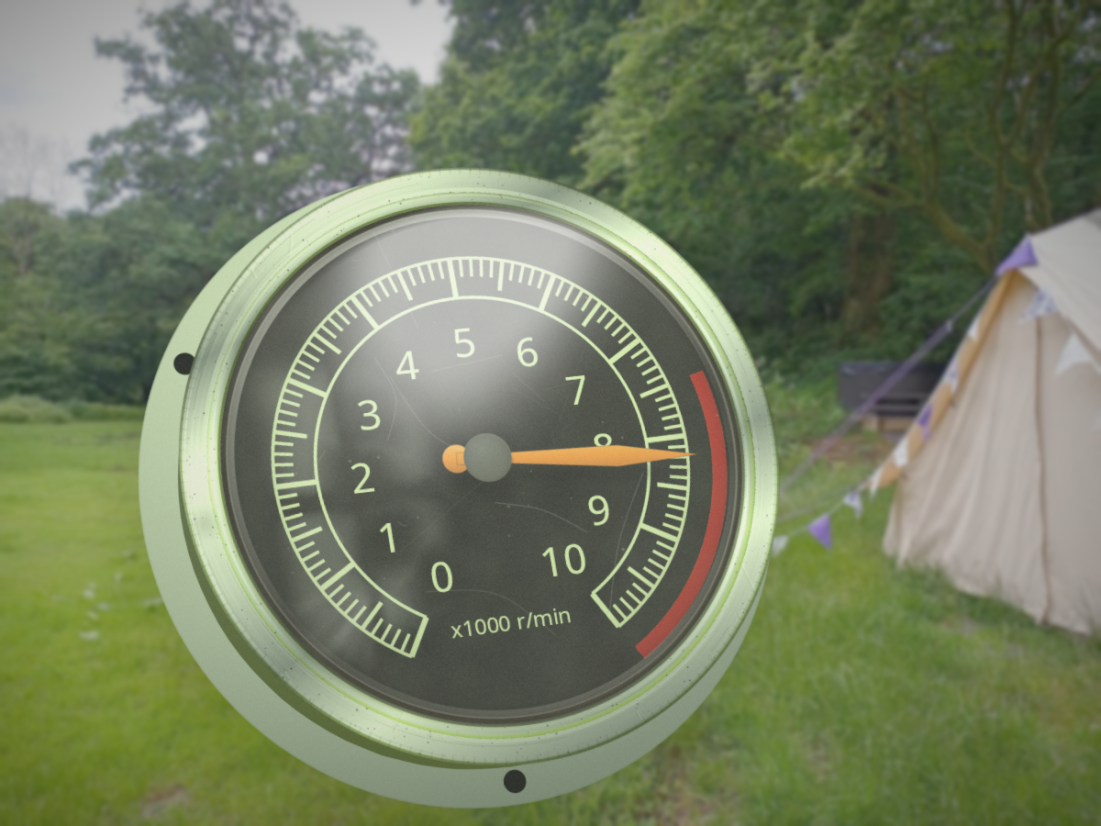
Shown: 8200 rpm
